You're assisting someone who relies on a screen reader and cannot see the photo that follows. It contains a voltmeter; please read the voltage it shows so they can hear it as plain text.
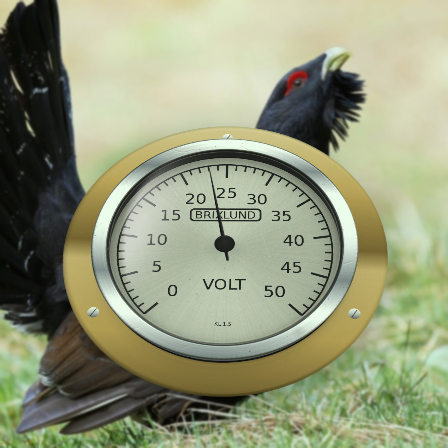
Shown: 23 V
